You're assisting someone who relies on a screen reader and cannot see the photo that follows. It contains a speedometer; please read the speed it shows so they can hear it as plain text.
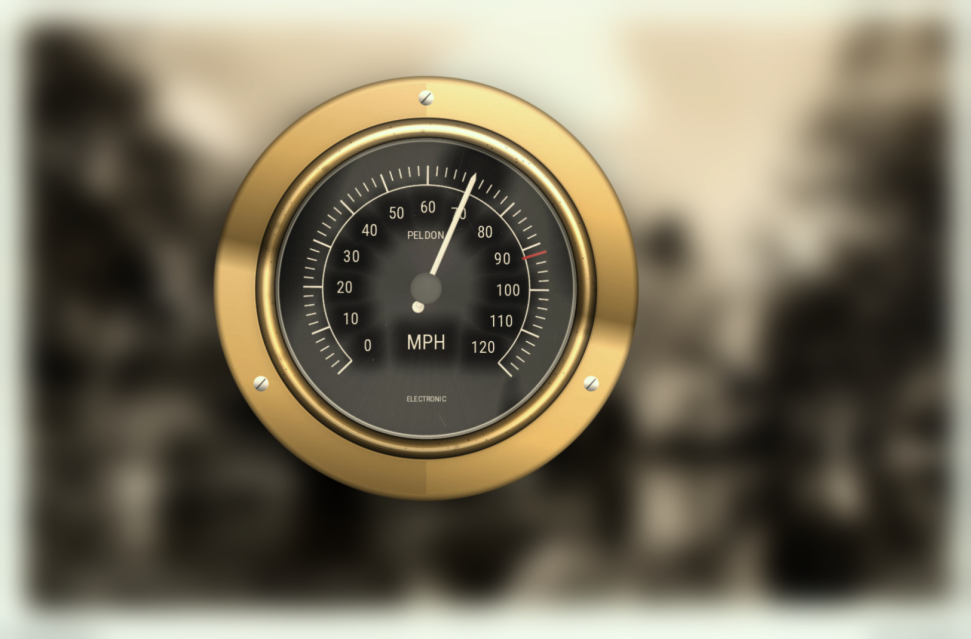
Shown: 70 mph
